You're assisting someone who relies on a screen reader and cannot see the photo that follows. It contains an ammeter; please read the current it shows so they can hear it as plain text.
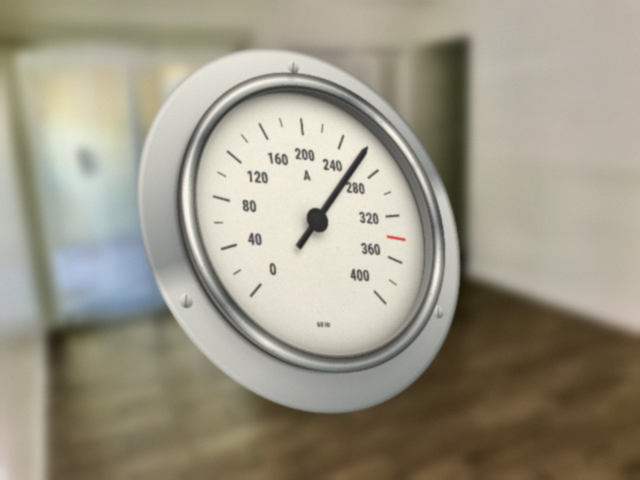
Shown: 260 A
